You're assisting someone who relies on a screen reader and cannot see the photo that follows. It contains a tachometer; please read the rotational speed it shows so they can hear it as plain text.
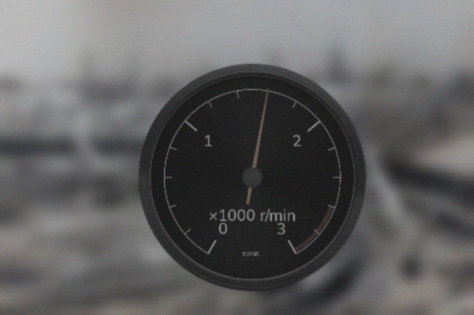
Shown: 1600 rpm
